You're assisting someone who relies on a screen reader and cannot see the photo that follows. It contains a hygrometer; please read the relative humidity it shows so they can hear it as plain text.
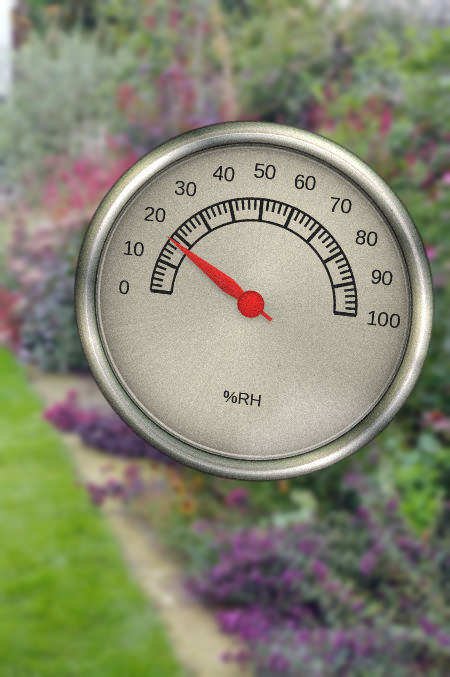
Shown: 18 %
